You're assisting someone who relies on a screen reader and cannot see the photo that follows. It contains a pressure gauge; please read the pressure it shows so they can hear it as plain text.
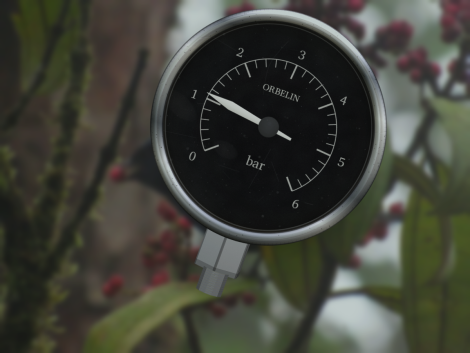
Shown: 1.1 bar
